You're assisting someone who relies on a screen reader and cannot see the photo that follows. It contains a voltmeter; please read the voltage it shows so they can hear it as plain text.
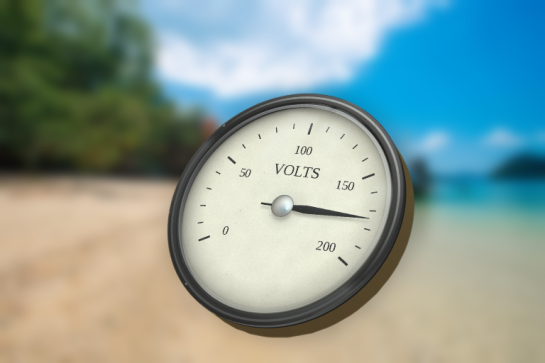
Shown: 175 V
